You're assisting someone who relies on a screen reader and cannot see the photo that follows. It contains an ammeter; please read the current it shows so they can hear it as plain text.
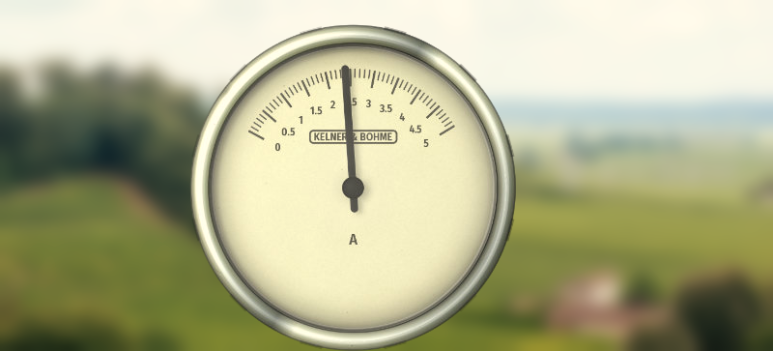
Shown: 2.4 A
